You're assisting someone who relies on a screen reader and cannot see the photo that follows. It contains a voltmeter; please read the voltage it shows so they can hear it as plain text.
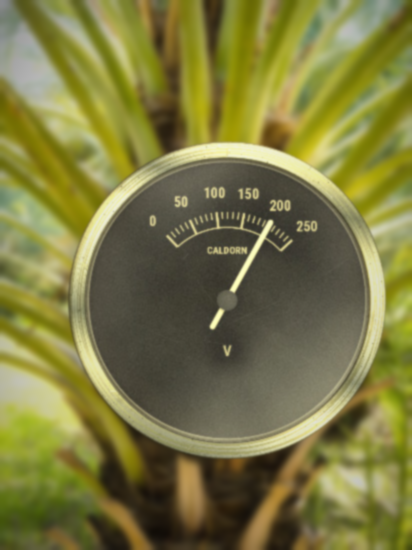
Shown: 200 V
